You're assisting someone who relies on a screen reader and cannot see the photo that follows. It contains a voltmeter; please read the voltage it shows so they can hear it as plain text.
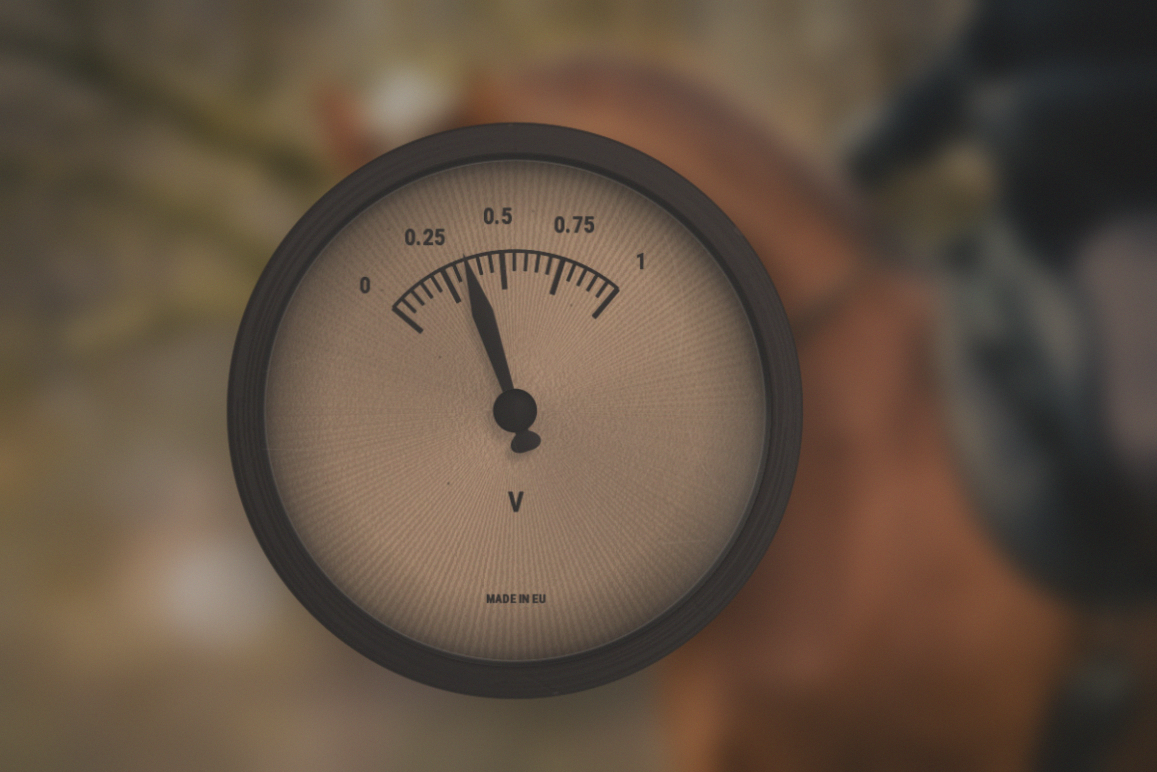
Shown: 0.35 V
